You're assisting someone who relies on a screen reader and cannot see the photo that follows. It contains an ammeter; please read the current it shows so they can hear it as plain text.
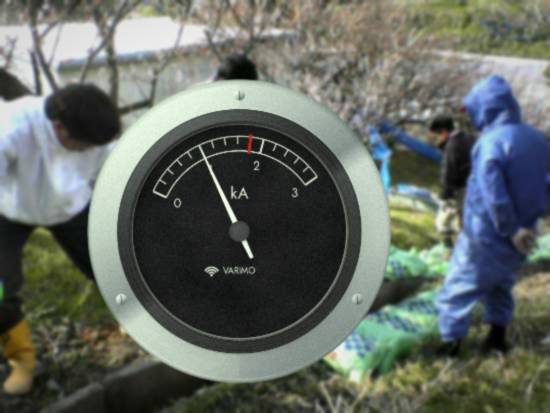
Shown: 1 kA
